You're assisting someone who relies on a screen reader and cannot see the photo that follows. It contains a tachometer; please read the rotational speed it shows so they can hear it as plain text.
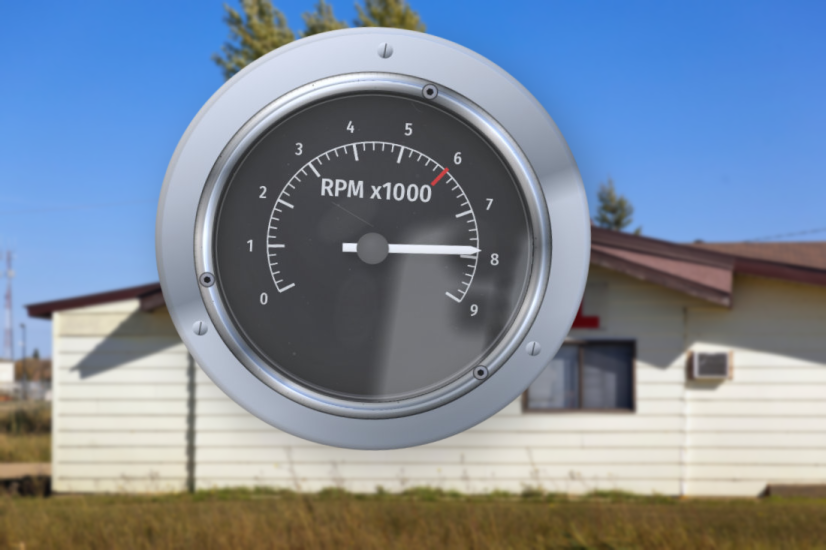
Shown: 7800 rpm
